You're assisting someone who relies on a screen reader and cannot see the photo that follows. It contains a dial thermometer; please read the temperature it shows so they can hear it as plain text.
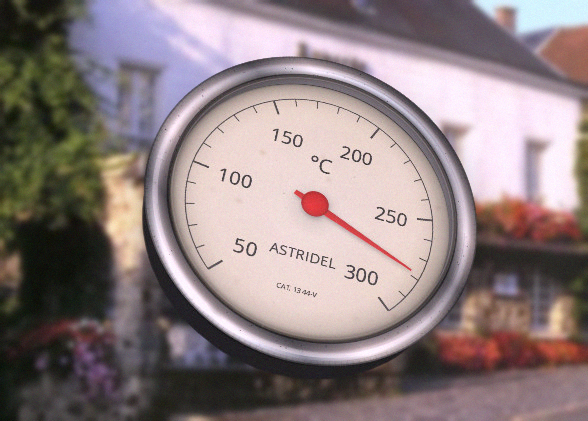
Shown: 280 °C
